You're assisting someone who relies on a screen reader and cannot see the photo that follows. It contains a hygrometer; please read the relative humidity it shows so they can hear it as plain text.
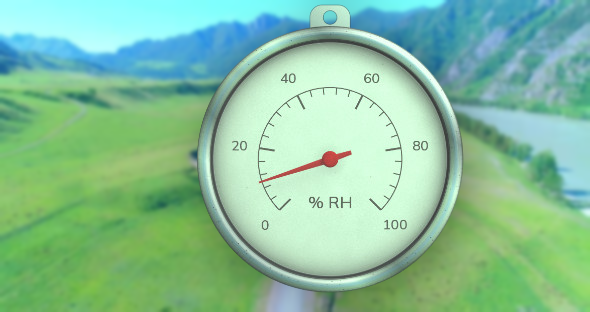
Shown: 10 %
